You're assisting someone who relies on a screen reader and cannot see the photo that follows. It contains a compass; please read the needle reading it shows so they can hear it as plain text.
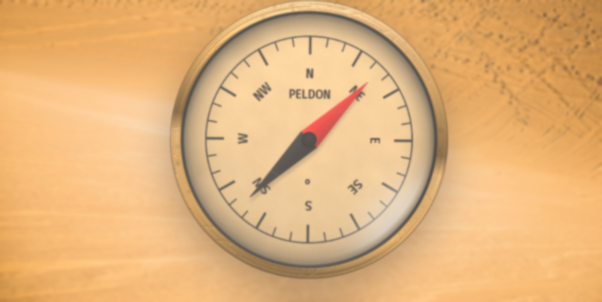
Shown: 45 °
